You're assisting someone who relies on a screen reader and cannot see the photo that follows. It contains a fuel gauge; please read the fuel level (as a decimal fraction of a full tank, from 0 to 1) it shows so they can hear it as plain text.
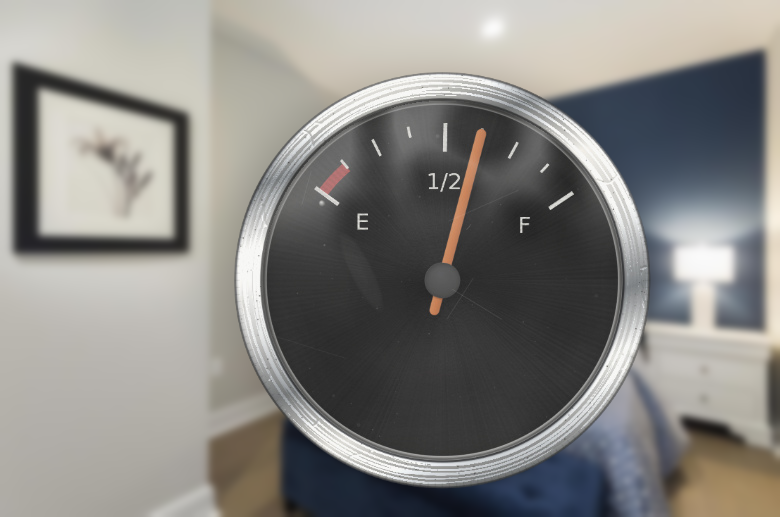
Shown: 0.625
